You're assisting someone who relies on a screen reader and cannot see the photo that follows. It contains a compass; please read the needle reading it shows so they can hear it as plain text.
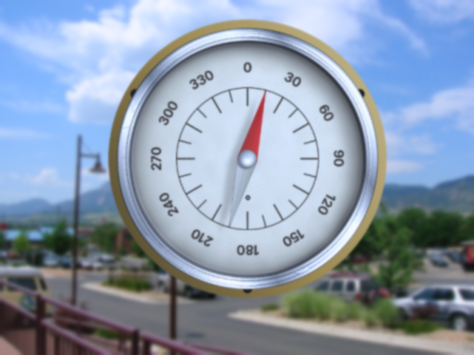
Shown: 15 °
